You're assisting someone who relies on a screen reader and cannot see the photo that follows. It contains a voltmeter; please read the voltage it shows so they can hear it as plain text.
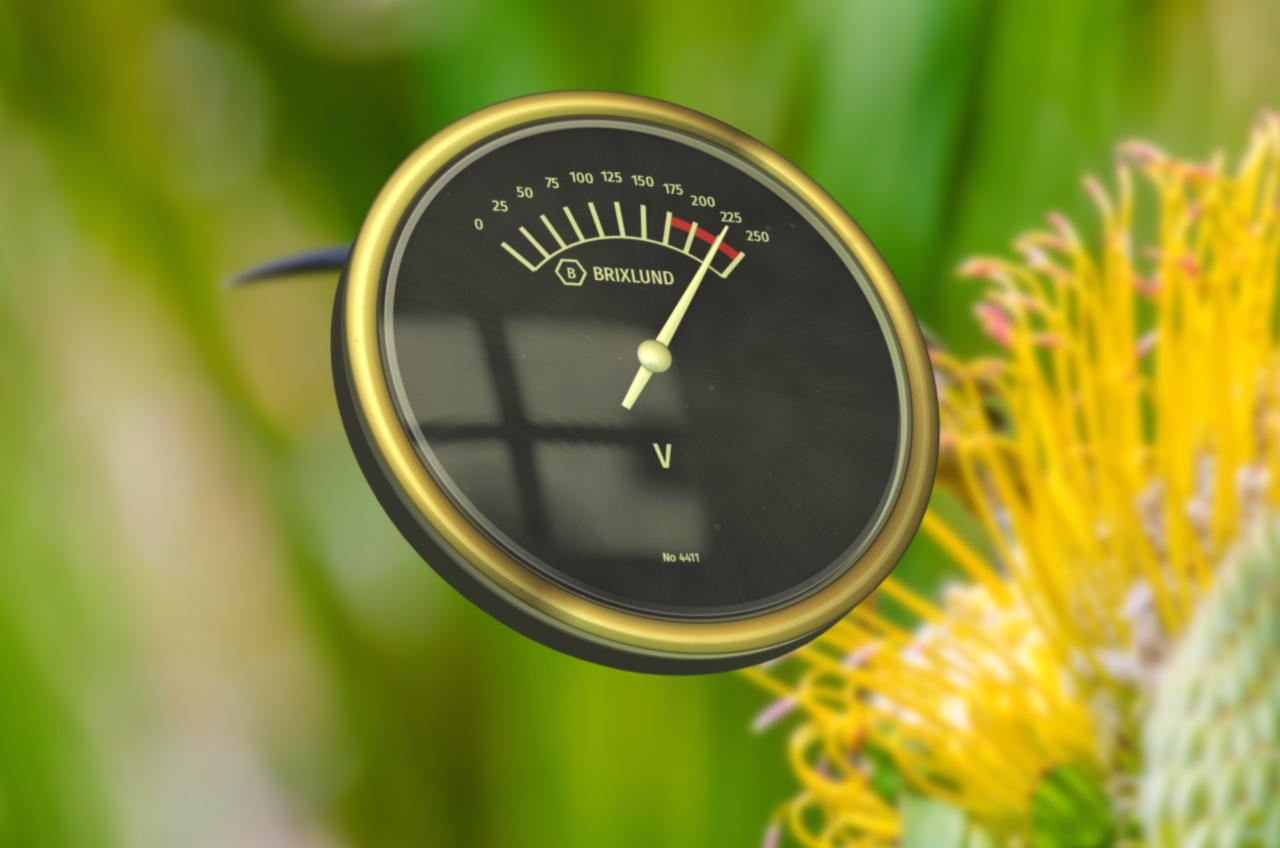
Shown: 225 V
